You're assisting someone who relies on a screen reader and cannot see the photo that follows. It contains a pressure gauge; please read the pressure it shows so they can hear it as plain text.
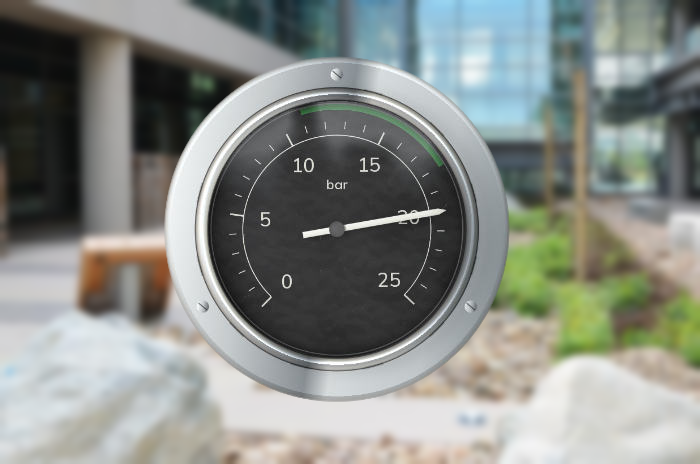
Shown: 20 bar
